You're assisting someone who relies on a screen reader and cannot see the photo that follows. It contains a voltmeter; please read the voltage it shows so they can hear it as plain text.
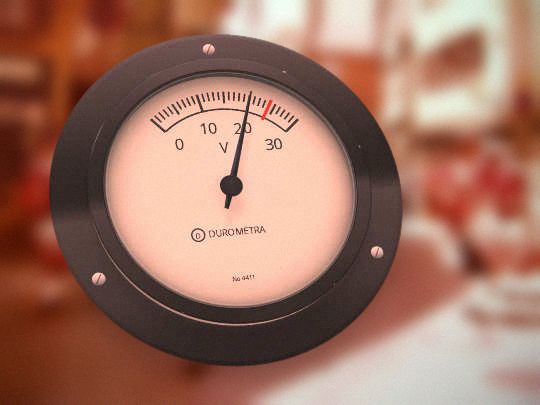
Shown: 20 V
